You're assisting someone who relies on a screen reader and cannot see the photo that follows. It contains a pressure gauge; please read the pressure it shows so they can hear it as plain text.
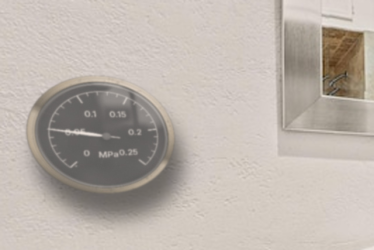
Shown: 0.05 MPa
